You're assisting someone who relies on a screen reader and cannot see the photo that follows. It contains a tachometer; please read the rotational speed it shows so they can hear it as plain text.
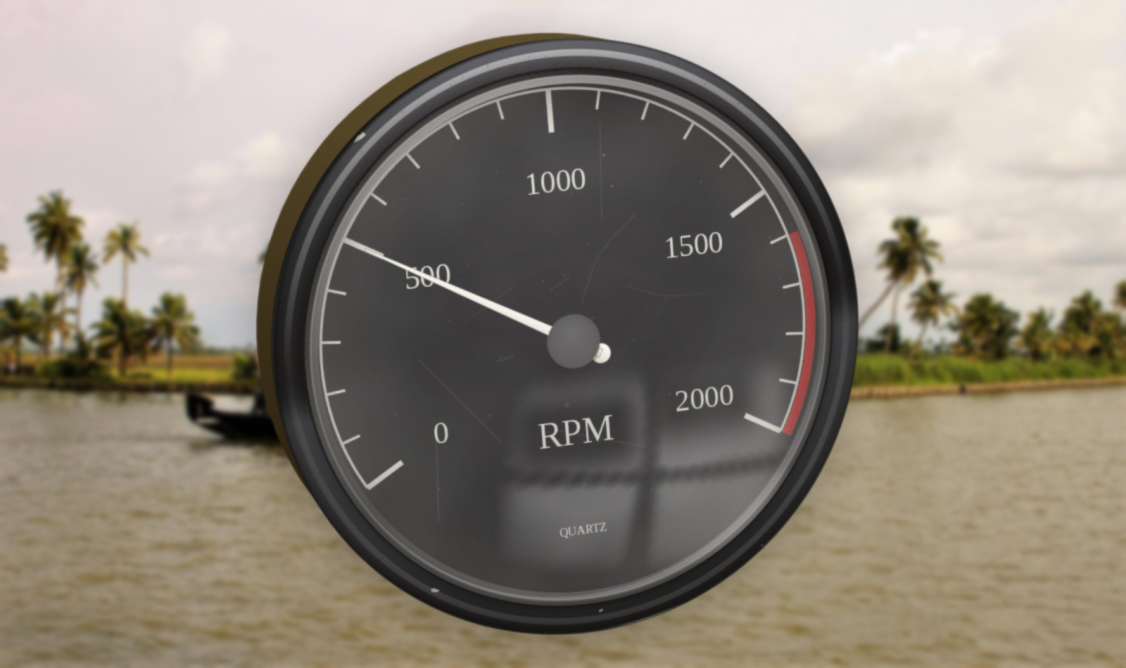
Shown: 500 rpm
